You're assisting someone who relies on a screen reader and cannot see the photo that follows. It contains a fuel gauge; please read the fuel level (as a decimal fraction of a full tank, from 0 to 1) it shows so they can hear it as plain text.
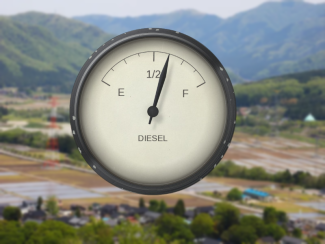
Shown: 0.625
